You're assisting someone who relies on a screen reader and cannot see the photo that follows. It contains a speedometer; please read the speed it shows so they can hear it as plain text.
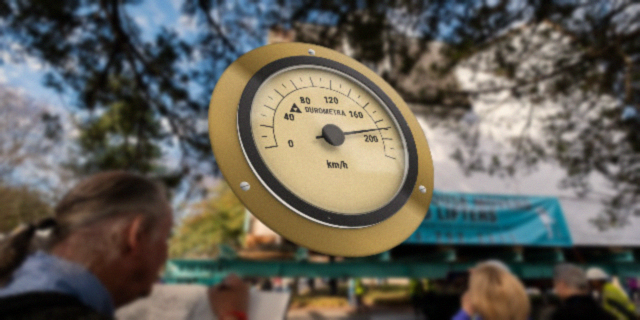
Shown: 190 km/h
